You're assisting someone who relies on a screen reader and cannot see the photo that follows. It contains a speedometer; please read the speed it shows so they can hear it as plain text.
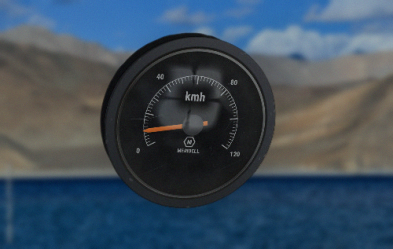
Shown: 10 km/h
